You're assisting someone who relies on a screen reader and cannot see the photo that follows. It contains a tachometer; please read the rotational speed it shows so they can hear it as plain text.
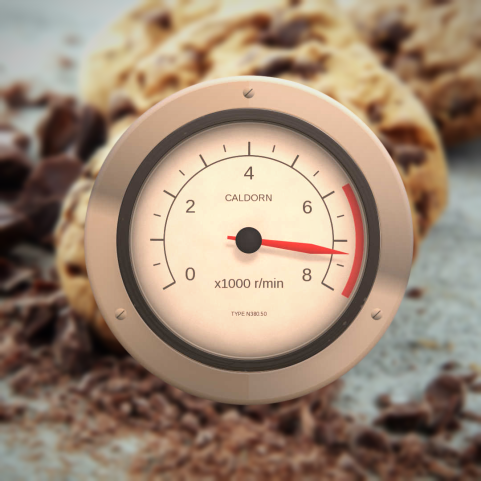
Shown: 7250 rpm
